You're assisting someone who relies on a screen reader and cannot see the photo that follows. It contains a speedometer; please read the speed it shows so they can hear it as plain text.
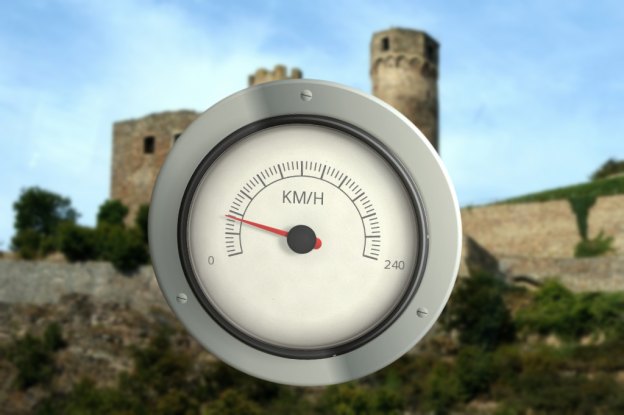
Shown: 36 km/h
